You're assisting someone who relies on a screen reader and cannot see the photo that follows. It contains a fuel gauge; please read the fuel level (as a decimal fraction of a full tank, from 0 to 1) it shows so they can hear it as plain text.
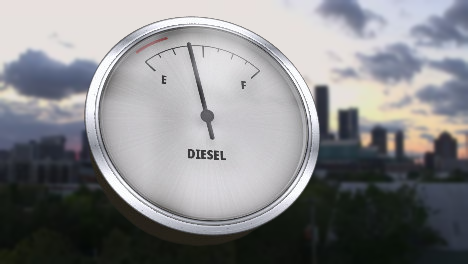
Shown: 0.375
